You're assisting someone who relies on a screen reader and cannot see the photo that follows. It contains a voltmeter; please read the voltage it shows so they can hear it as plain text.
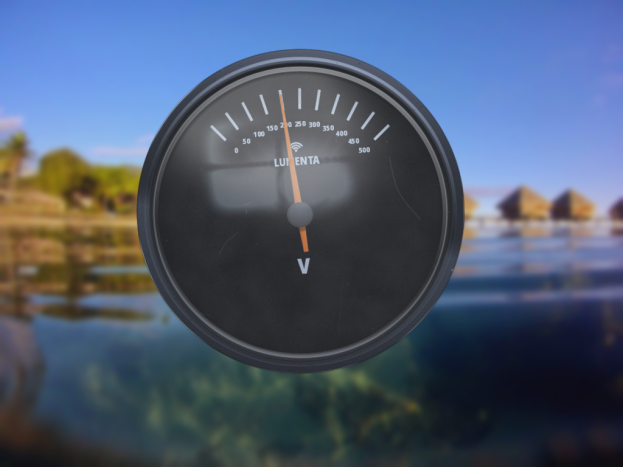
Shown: 200 V
